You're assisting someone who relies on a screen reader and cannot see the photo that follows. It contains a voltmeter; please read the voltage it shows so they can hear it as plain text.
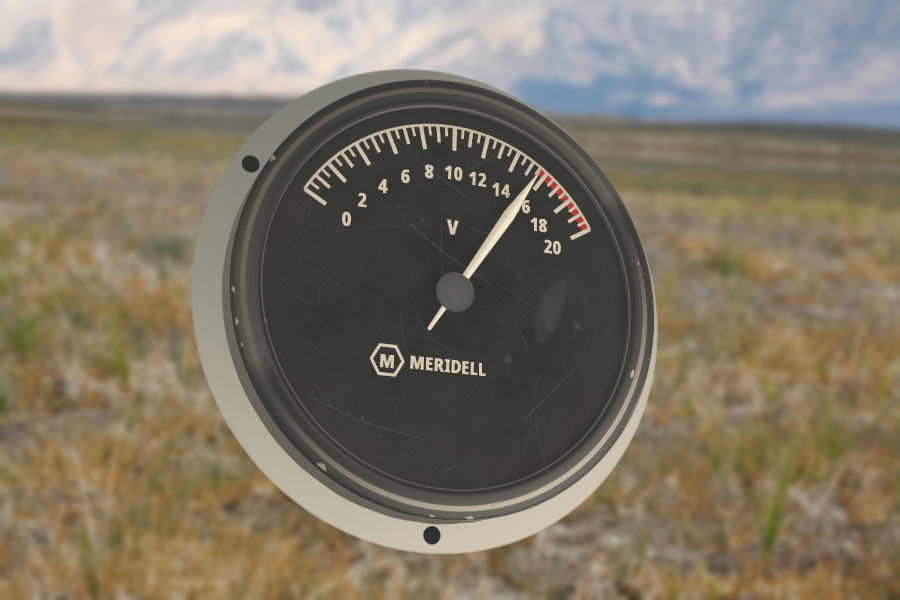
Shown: 15.5 V
